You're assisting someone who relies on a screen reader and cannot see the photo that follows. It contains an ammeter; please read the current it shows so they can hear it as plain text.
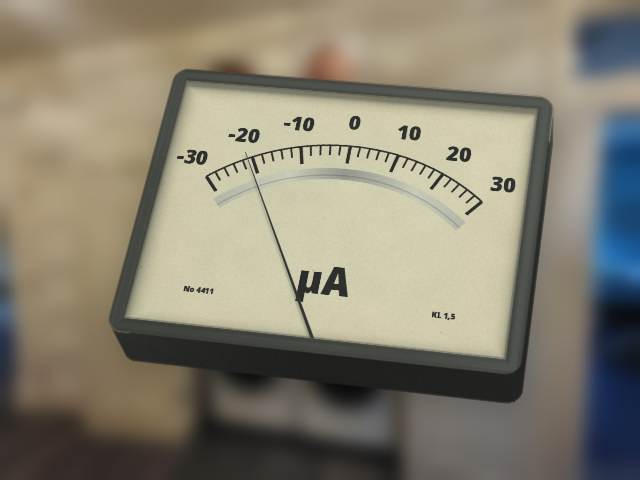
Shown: -21 µA
